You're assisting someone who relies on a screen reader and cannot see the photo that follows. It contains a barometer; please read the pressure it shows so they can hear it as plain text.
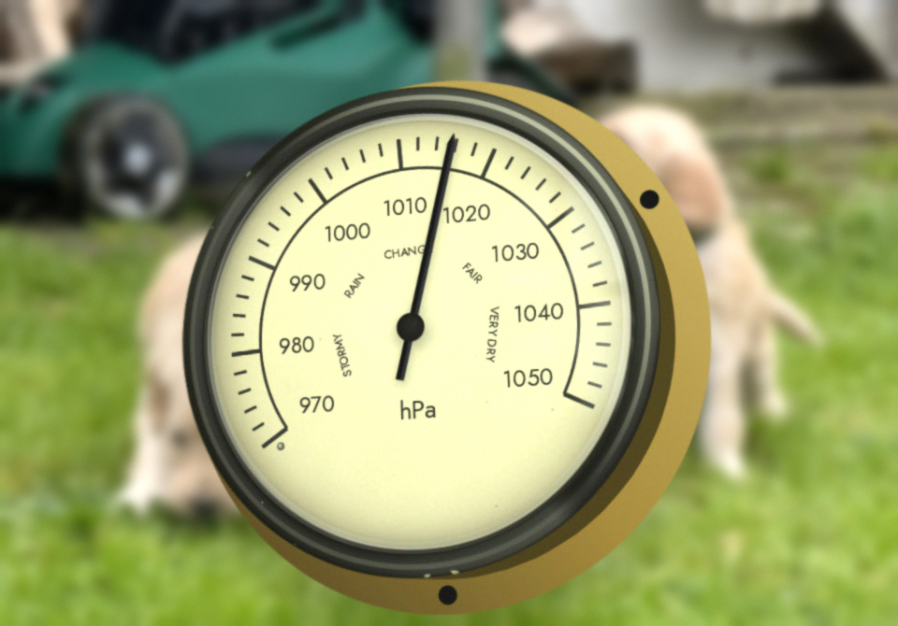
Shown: 1016 hPa
